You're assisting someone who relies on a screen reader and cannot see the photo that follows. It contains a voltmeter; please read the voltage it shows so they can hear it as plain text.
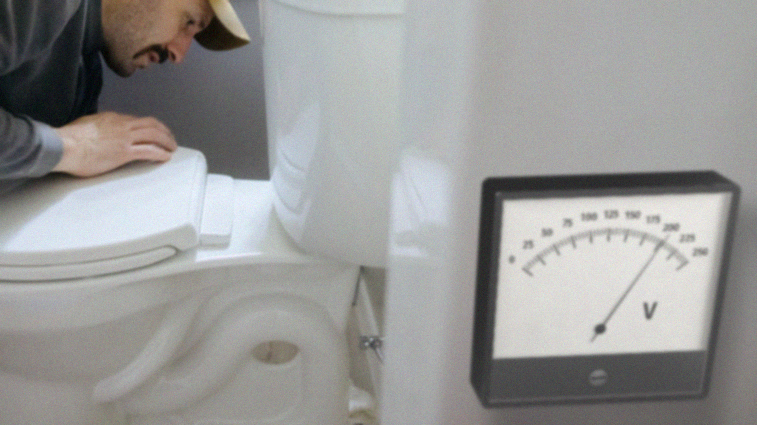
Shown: 200 V
